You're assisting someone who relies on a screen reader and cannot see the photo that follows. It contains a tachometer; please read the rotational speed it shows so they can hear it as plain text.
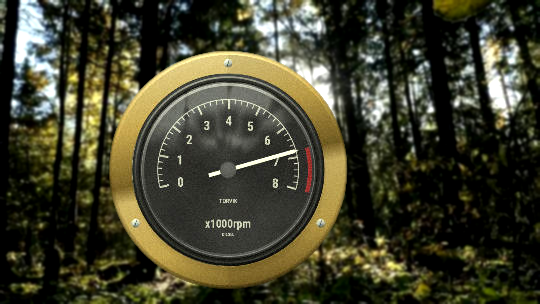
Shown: 6800 rpm
